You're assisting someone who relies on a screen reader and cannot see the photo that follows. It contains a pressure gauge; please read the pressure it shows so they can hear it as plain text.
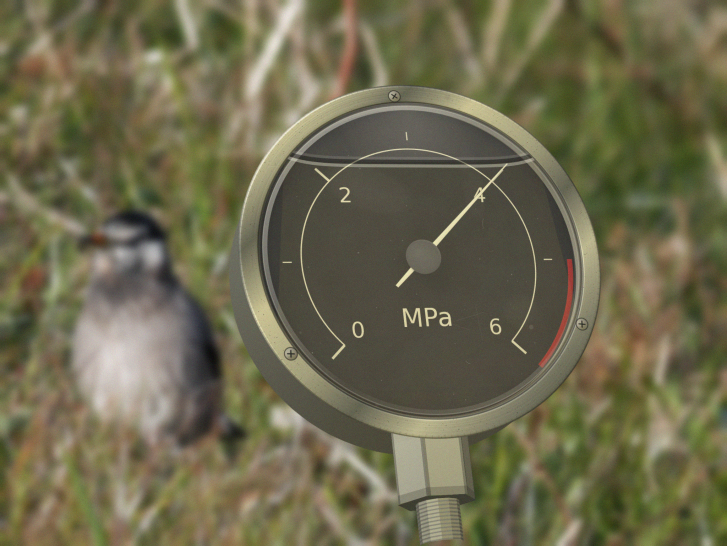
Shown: 4 MPa
